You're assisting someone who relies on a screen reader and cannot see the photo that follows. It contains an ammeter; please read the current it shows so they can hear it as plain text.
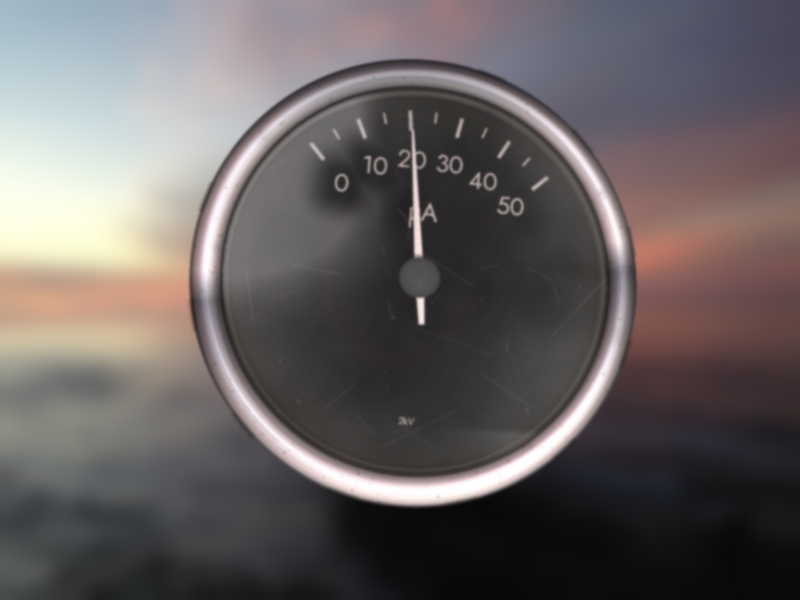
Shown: 20 µA
